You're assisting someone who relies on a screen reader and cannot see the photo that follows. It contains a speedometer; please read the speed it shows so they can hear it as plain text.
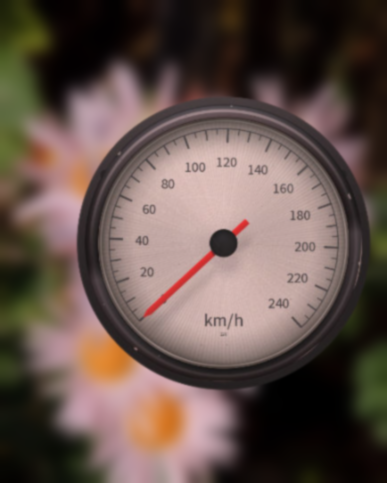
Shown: 0 km/h
